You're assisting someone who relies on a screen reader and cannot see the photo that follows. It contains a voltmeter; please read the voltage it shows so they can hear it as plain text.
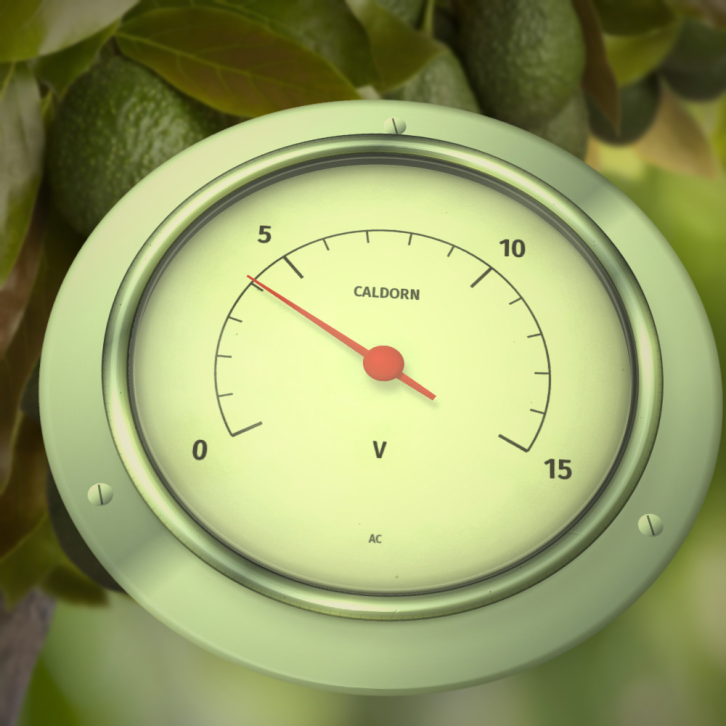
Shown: 4 V
